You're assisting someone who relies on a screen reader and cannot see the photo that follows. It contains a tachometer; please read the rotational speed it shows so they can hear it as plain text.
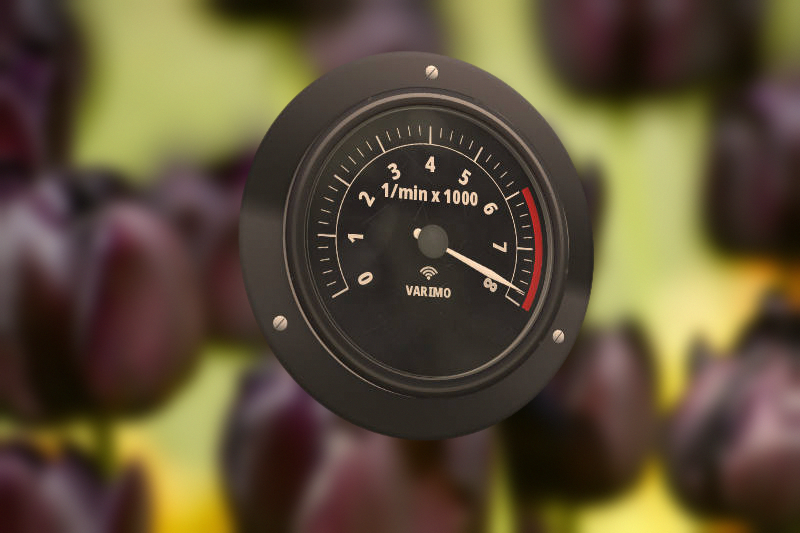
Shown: 7800 rpm
